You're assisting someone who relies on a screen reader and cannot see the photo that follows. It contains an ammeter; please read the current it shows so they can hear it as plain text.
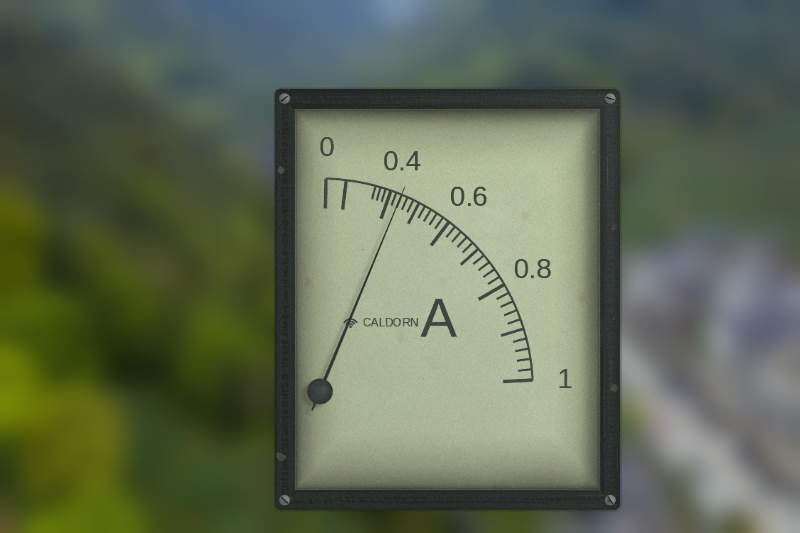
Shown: 0.44 A
